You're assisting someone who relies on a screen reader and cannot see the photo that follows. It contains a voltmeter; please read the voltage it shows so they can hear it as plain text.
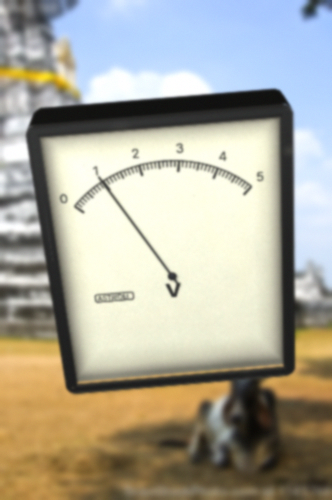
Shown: 1 V
